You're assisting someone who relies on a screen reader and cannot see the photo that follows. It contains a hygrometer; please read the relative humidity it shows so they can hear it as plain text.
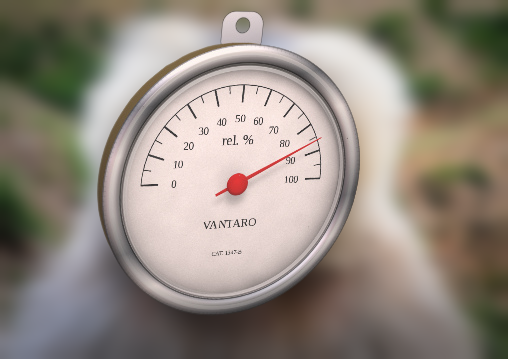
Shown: 85 %
